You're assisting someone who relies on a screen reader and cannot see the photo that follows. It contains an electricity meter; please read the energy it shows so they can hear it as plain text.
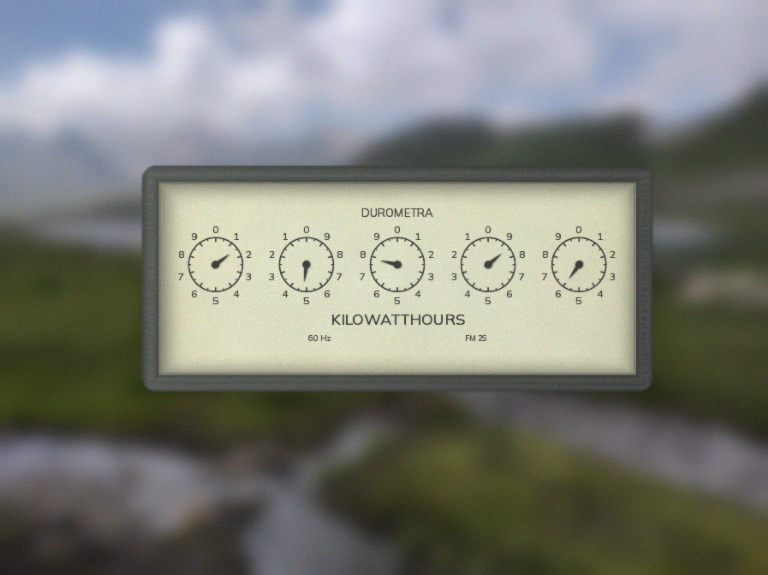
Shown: 14786 kWh
